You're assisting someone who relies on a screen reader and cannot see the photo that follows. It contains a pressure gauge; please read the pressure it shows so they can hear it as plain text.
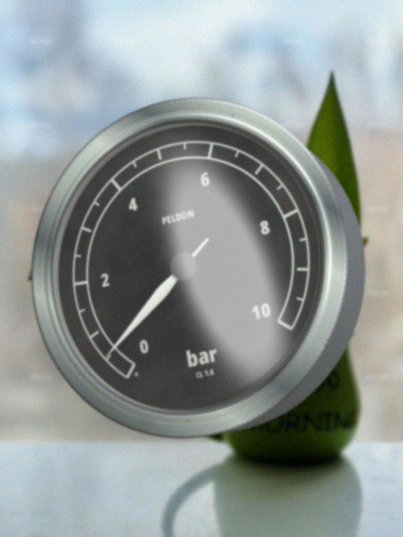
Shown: 0.5 bar
